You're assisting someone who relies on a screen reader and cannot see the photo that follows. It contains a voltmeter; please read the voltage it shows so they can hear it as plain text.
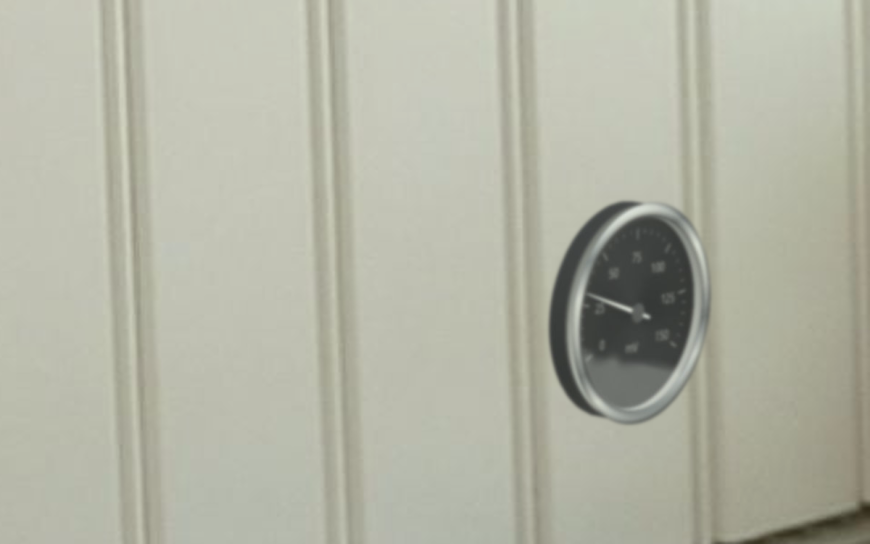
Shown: 30 mV
